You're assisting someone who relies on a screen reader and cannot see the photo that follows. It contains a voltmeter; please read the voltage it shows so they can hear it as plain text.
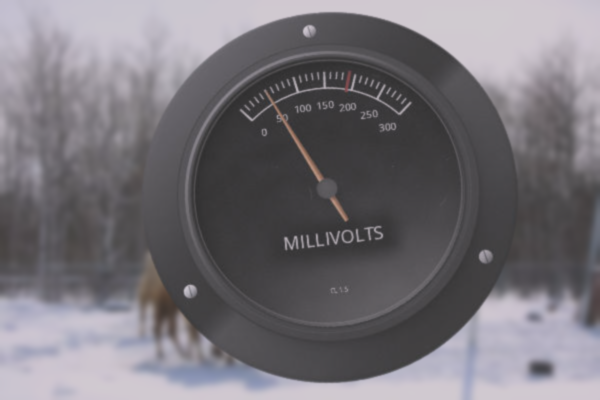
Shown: 50 mV
